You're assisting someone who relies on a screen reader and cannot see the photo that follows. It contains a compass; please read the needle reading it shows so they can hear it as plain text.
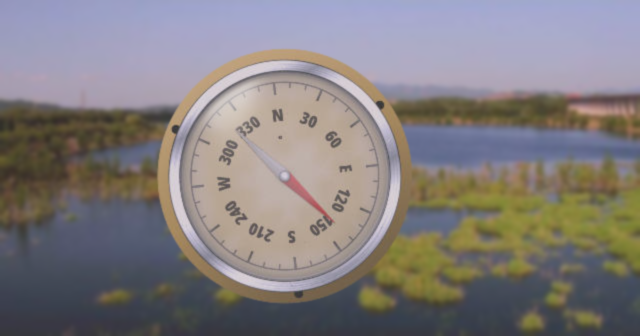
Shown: 140 °
